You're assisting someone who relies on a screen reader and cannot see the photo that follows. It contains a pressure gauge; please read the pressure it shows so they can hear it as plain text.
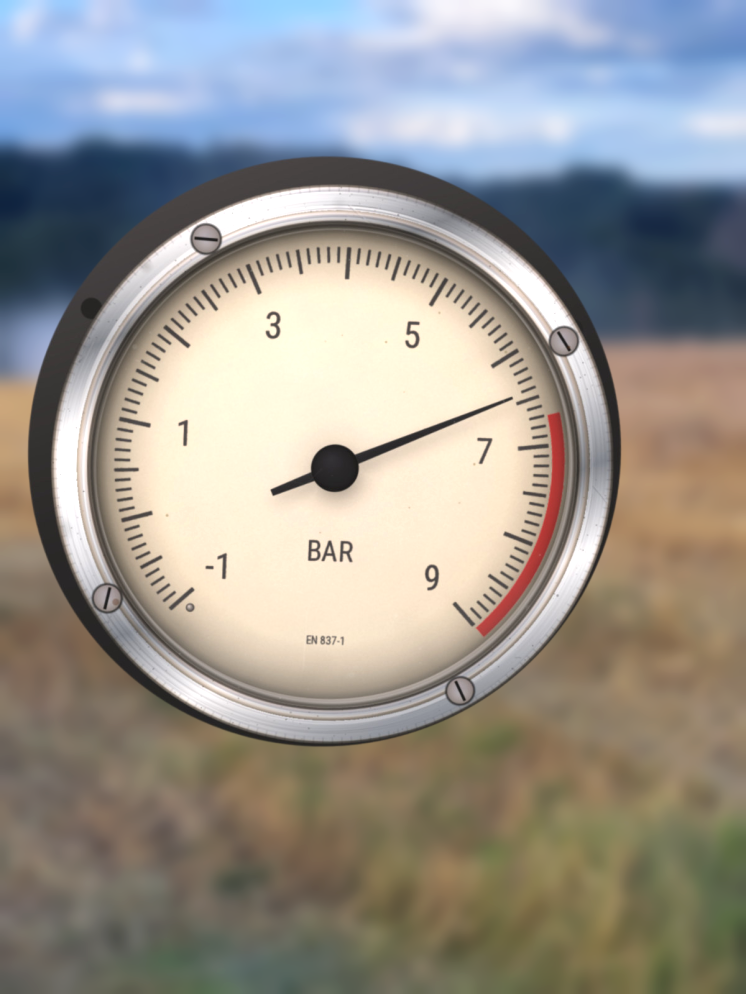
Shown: 6.4 bar
